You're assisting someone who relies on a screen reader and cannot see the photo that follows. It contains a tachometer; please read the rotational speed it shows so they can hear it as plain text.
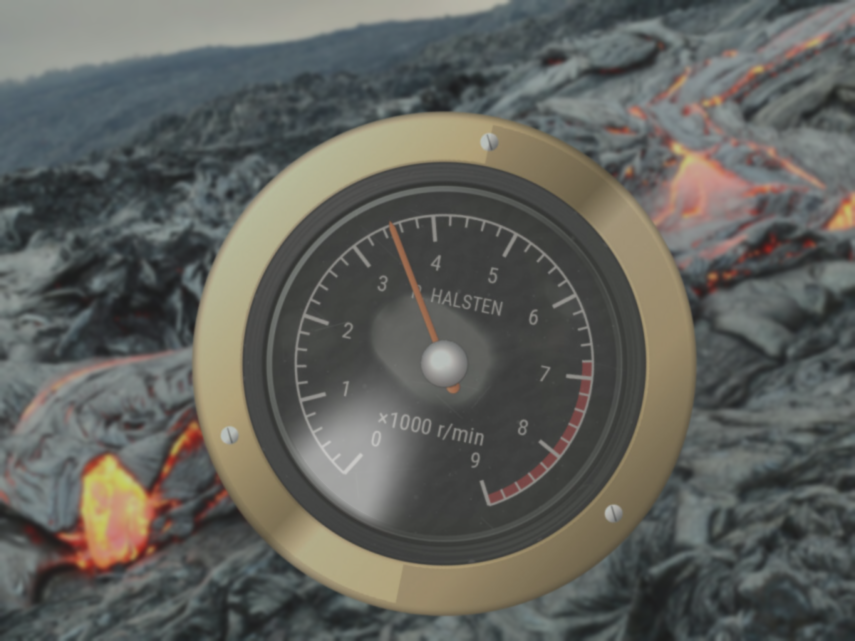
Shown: 3500 rpm
